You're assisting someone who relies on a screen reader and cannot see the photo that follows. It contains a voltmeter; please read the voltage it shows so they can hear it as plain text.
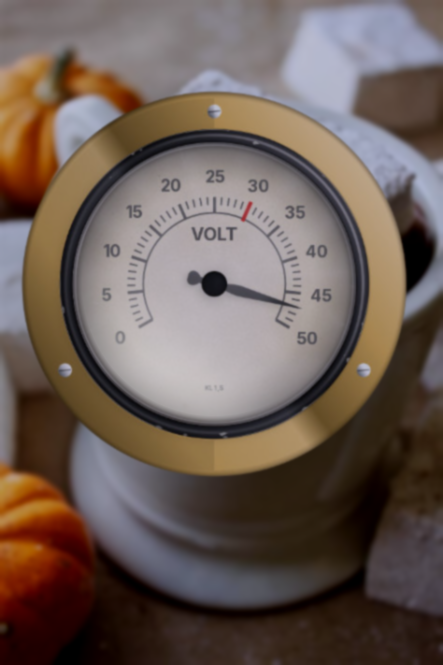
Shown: 47 V
